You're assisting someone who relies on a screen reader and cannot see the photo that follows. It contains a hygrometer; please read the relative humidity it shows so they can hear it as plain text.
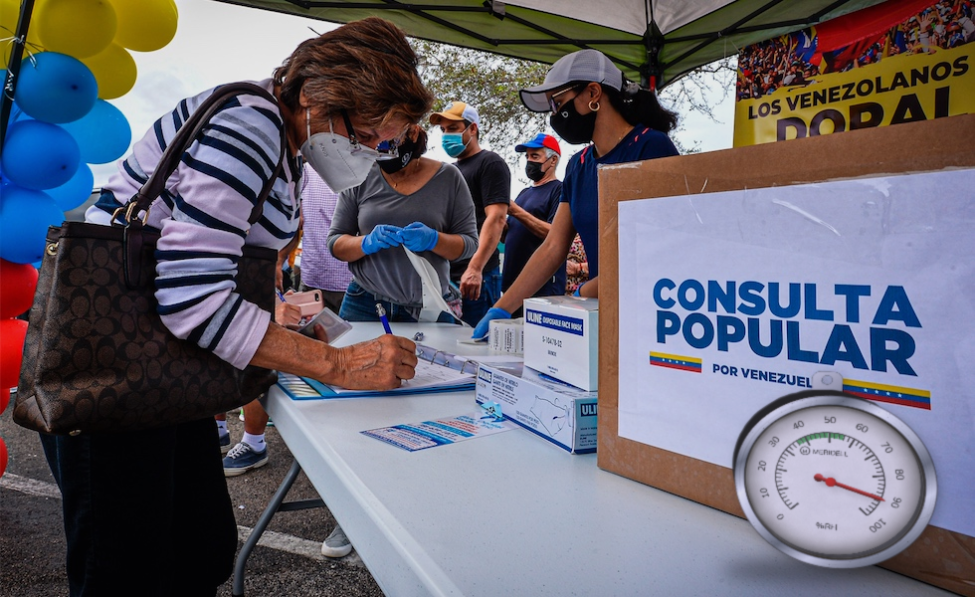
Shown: 90 %
